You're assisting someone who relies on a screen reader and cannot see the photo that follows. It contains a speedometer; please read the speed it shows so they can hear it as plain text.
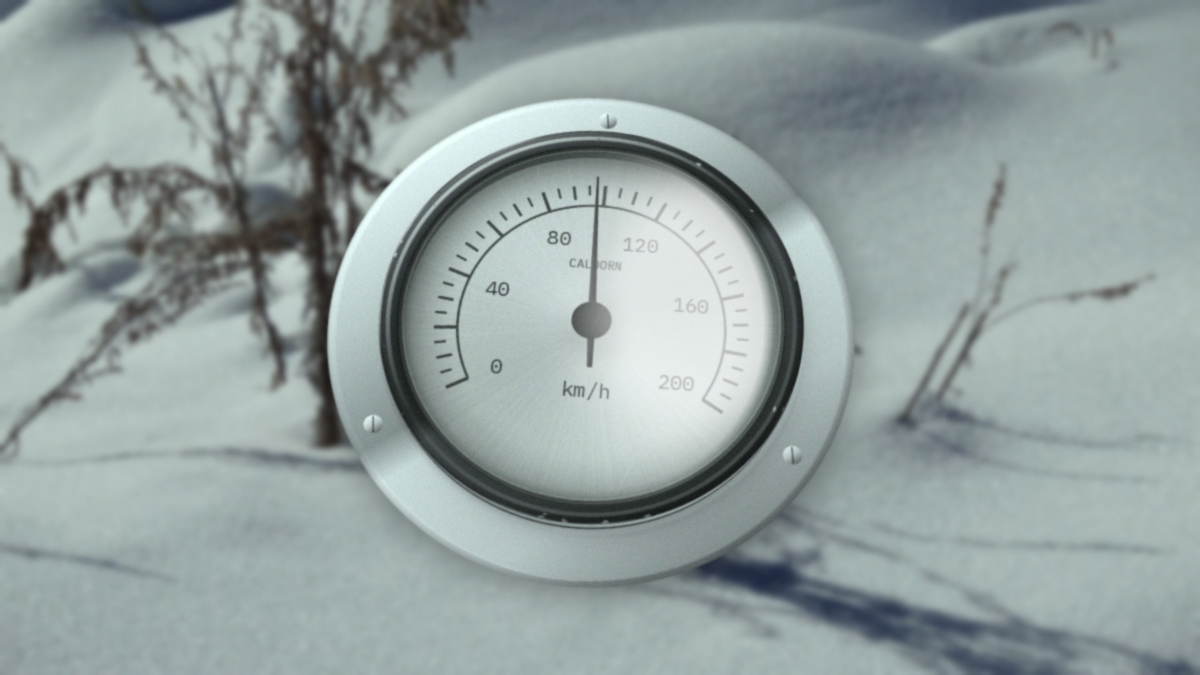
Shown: 97.5 km/h
